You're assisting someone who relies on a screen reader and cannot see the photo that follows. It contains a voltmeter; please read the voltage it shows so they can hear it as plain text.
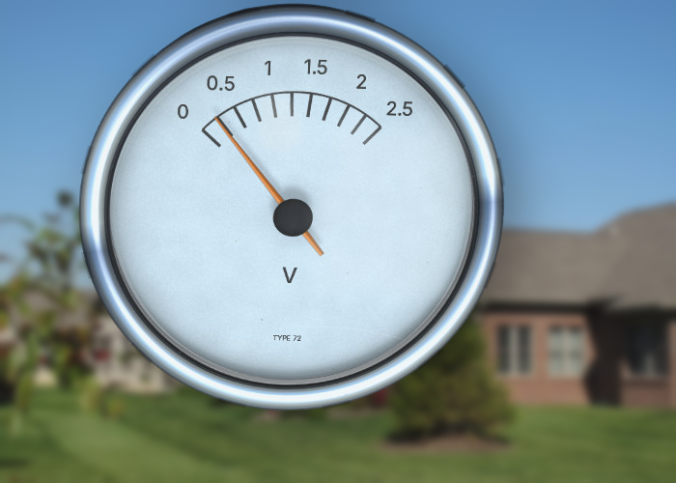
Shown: 0.25 V
